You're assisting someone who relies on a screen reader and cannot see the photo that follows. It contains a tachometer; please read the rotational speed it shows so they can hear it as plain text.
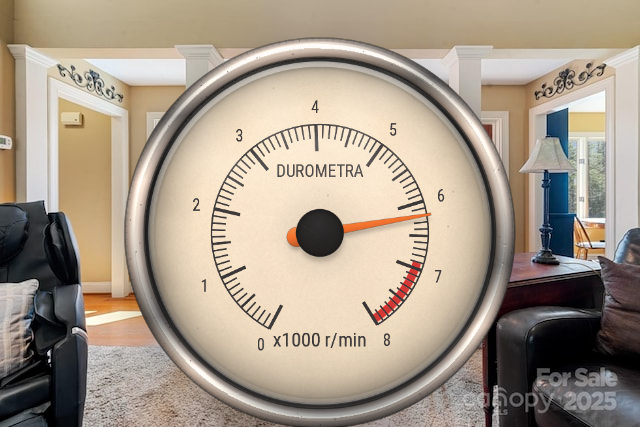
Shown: 6200 rpm
